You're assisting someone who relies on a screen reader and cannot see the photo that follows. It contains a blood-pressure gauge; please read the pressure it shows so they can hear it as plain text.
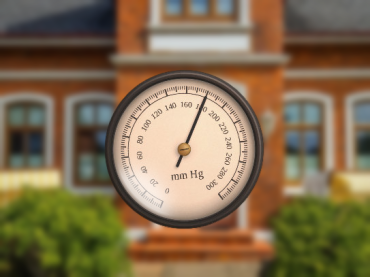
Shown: 180 mmHg
